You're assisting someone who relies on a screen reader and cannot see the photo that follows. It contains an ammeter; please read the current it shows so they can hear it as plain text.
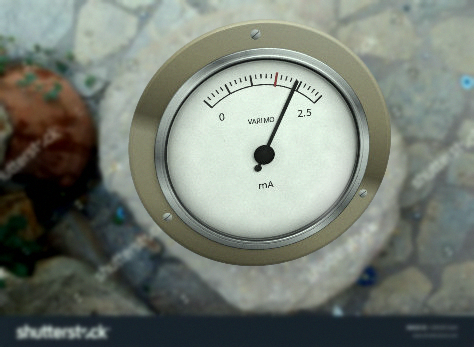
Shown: 1.9 mA
